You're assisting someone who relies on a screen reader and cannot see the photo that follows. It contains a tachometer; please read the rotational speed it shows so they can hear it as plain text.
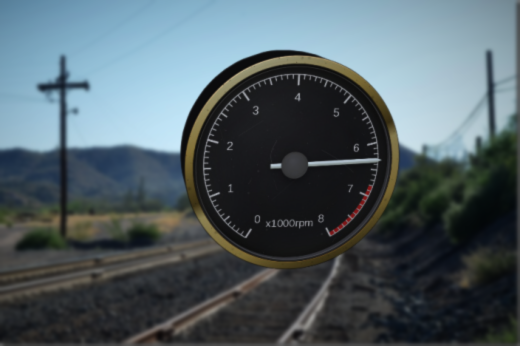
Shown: 6300 rpm
